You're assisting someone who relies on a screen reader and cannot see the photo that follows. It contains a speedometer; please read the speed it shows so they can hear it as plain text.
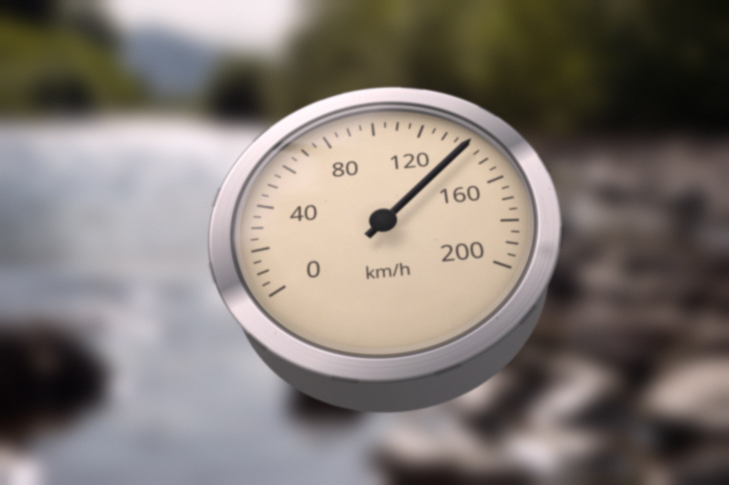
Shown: 140 km/h
